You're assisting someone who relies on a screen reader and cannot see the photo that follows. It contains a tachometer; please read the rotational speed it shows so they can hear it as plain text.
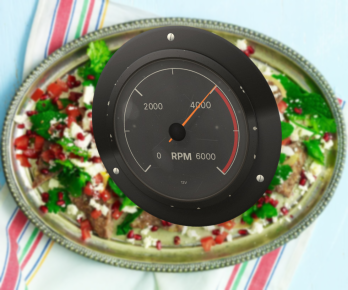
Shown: 4000 rpm
